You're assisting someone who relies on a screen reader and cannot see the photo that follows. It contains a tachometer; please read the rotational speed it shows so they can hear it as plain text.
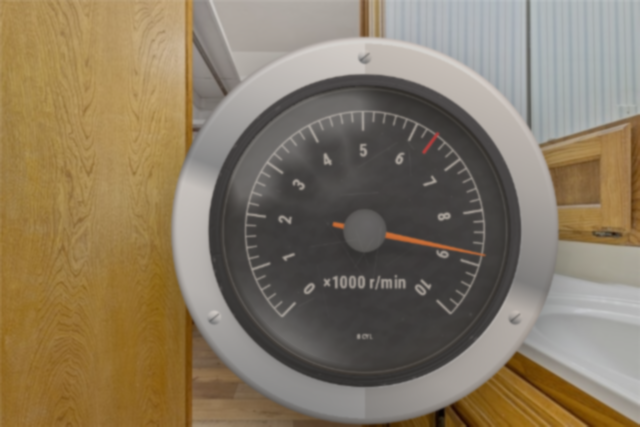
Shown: 8800 rpm
